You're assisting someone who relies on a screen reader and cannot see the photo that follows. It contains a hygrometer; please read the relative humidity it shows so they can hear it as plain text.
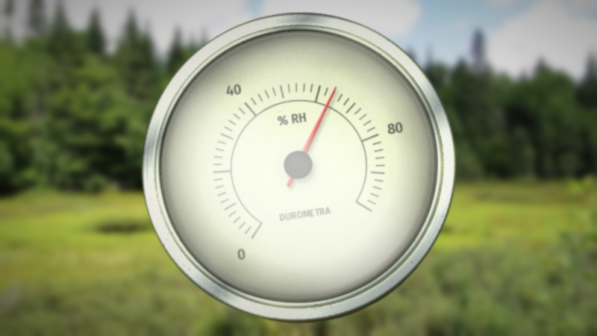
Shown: 64 %
